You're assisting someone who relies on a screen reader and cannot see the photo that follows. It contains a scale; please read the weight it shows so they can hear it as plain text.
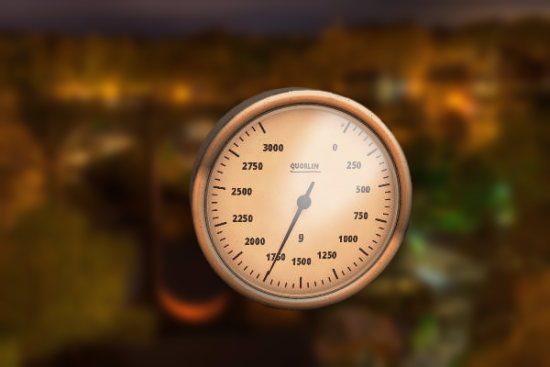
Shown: 1750 g
